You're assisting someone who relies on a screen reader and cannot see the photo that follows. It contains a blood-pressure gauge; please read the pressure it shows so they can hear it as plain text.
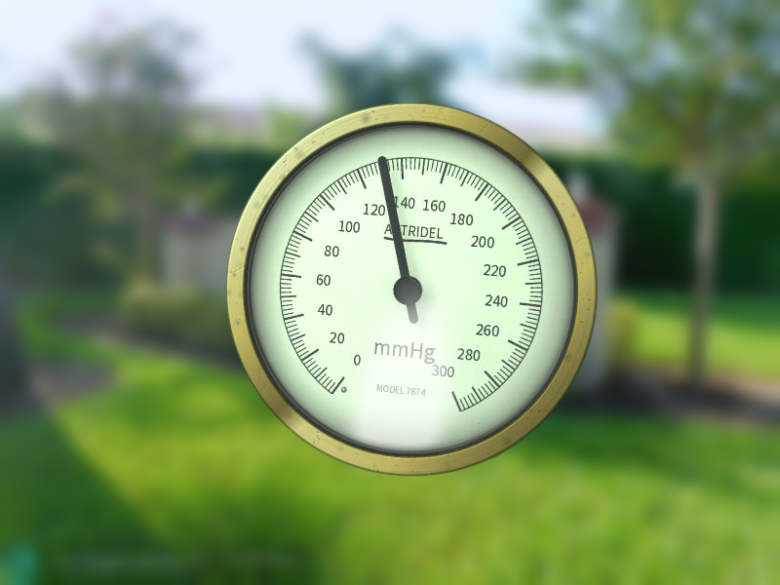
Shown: 132 mmHg
